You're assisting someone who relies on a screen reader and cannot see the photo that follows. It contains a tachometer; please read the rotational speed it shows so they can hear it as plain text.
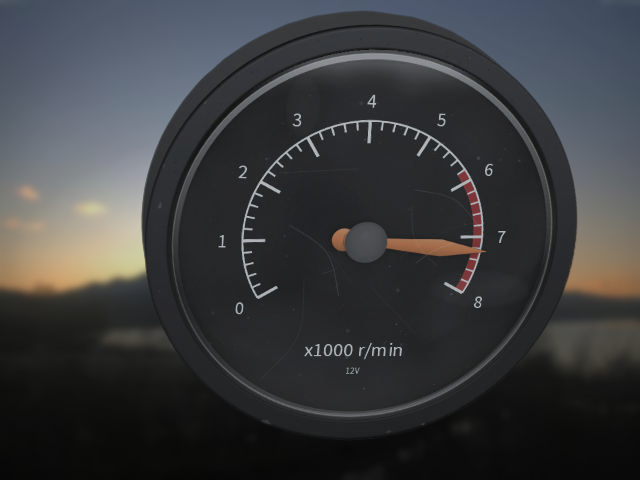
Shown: 7200 rpm
